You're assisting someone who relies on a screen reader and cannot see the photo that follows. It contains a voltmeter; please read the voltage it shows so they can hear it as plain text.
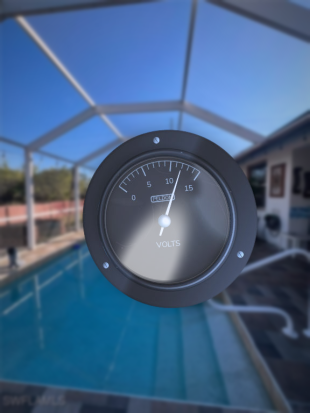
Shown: 12 V
